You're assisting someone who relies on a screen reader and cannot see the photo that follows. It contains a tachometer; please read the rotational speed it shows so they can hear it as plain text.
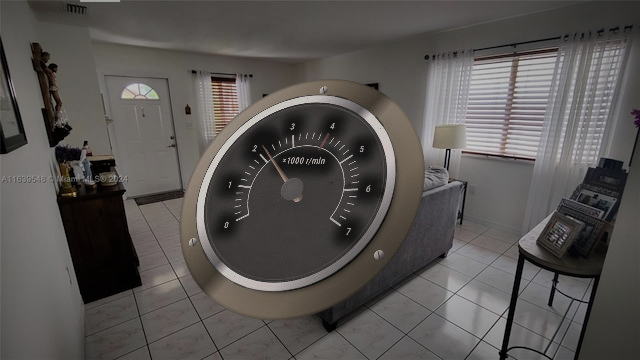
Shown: 2200 rpm
